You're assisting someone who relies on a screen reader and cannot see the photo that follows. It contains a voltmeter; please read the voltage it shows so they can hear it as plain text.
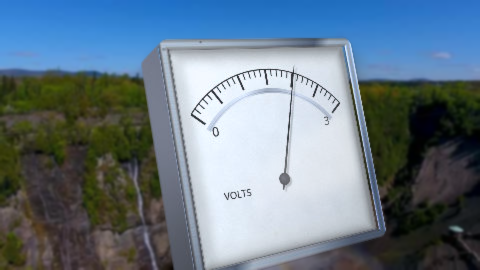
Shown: 2 V
